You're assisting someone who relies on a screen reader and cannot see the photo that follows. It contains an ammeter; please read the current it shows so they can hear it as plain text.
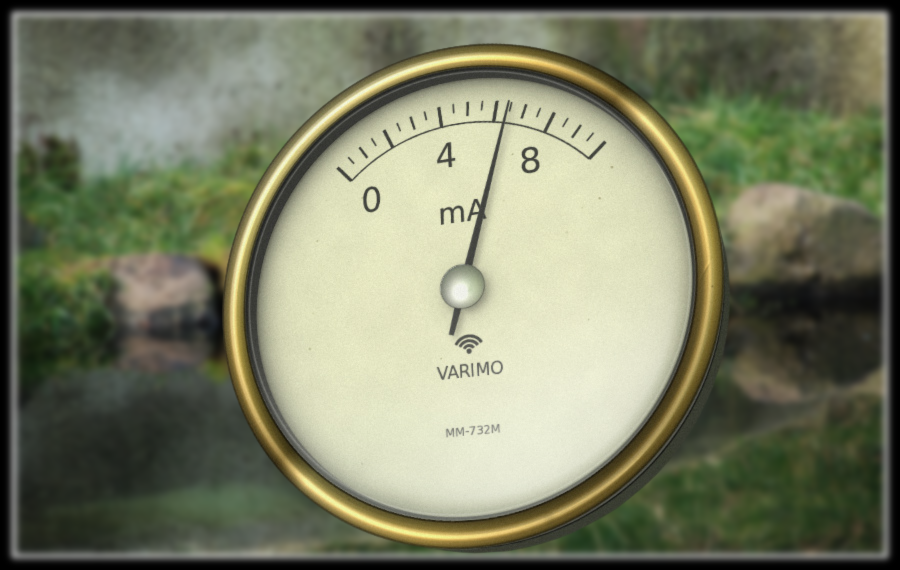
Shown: 6.5 mA
